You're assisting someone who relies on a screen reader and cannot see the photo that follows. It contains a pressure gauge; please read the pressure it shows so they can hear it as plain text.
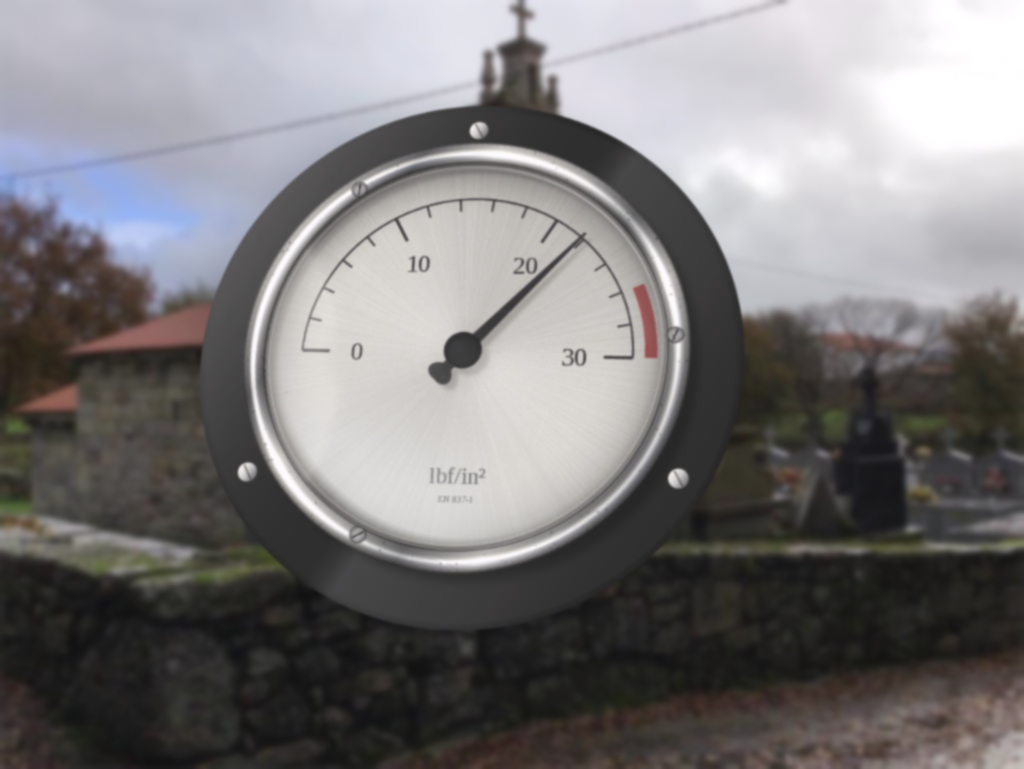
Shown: 22 psi
